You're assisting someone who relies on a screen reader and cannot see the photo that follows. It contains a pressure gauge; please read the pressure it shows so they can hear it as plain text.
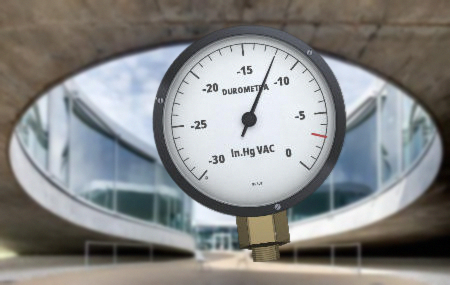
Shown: -12 inHg
